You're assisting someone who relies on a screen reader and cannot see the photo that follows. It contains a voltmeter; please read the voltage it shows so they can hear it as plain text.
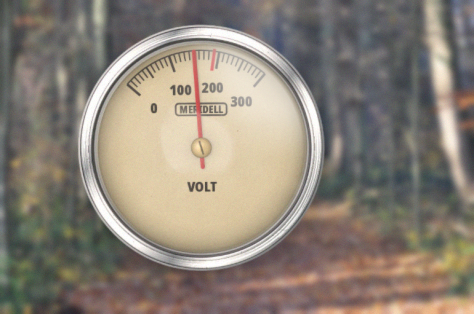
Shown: 150 V
